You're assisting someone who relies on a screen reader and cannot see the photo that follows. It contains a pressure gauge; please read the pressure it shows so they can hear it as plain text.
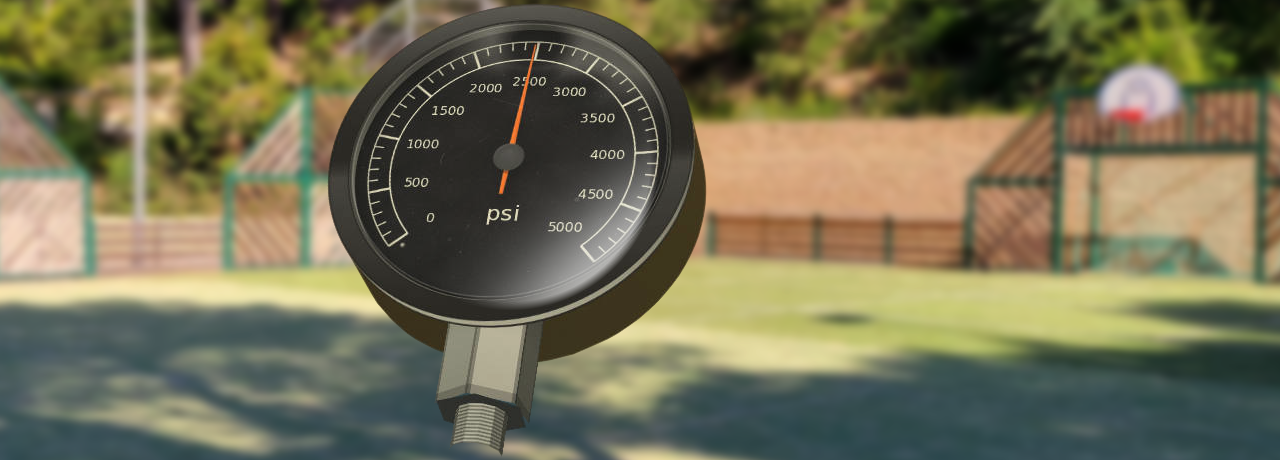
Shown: 2500 psi
